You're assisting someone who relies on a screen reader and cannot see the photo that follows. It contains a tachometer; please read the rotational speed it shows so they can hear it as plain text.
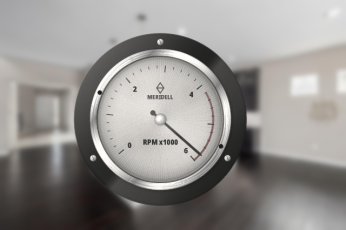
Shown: 5800 rpm
